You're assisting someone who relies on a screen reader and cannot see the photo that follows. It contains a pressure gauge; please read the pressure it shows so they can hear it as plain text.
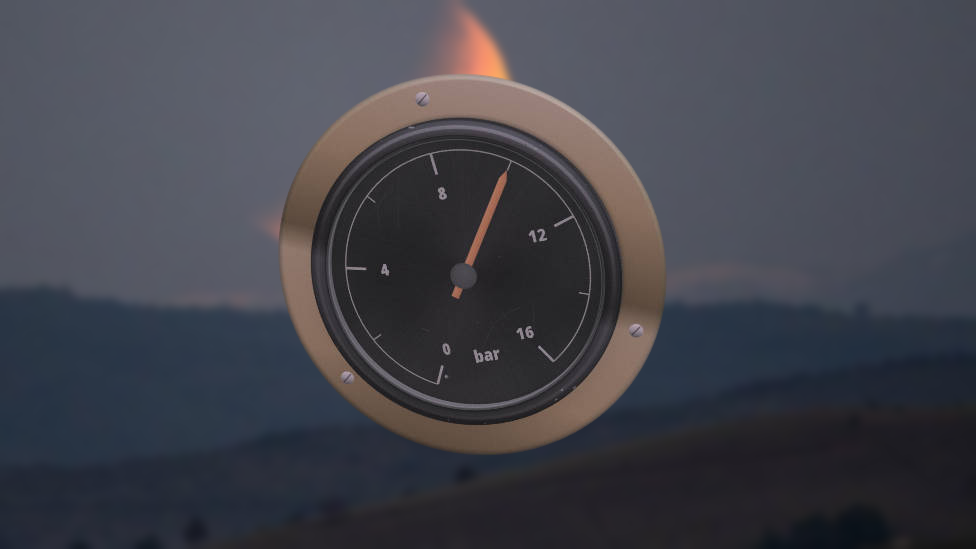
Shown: 10 bar
